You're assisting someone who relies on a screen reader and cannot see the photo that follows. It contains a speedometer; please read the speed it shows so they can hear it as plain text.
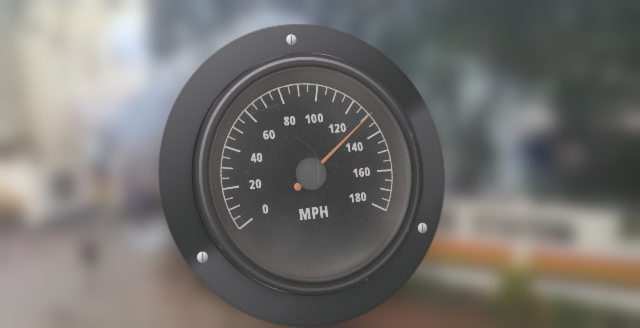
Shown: 130 mph
